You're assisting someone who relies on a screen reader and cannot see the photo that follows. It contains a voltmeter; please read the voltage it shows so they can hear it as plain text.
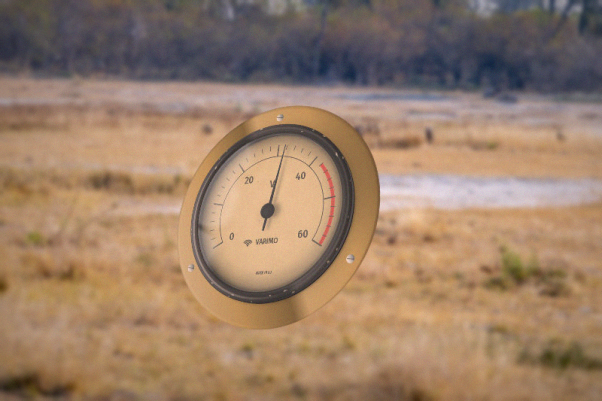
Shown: 32 V
